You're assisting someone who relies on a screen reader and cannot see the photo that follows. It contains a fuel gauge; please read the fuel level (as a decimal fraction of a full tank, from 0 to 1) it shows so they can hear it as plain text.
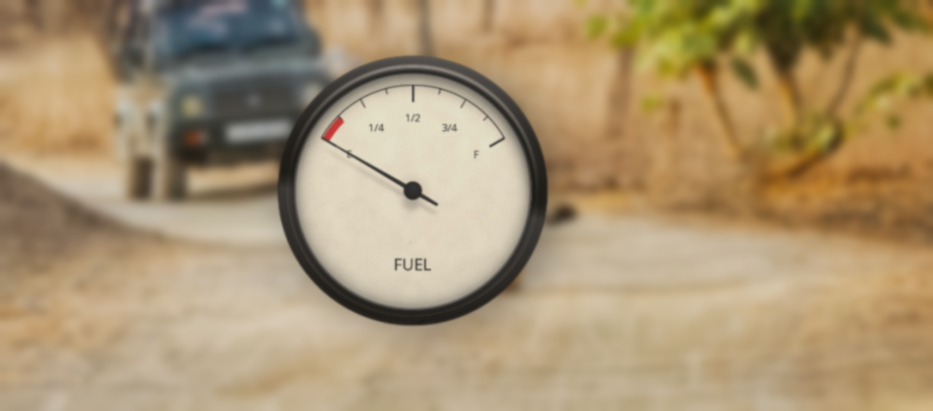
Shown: 0
